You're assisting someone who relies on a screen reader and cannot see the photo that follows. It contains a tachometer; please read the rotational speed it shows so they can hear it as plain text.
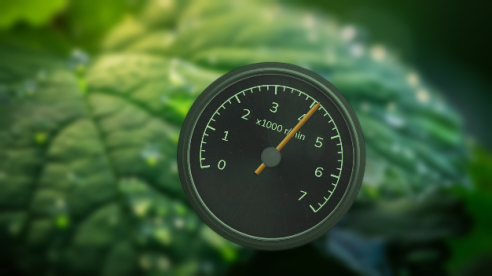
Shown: 4100 rpm
